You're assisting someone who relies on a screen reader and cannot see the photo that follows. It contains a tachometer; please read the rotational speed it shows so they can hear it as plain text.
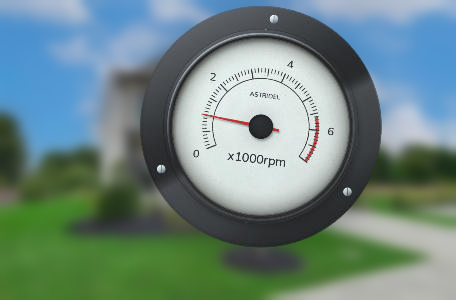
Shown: 1000 rpm
